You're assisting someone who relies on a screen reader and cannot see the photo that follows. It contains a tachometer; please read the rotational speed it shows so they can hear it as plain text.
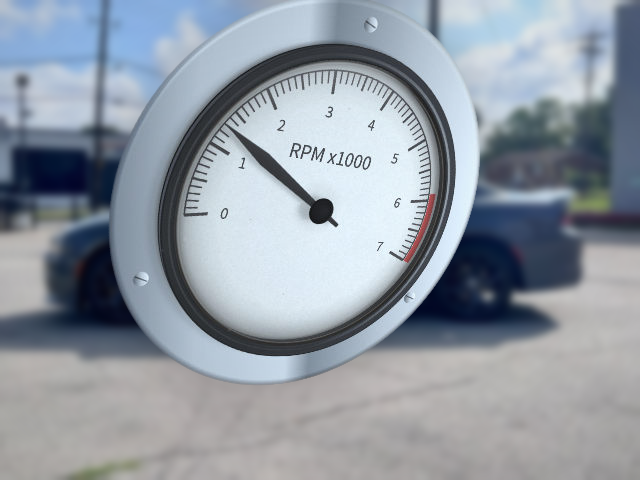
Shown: 1300 rpm
